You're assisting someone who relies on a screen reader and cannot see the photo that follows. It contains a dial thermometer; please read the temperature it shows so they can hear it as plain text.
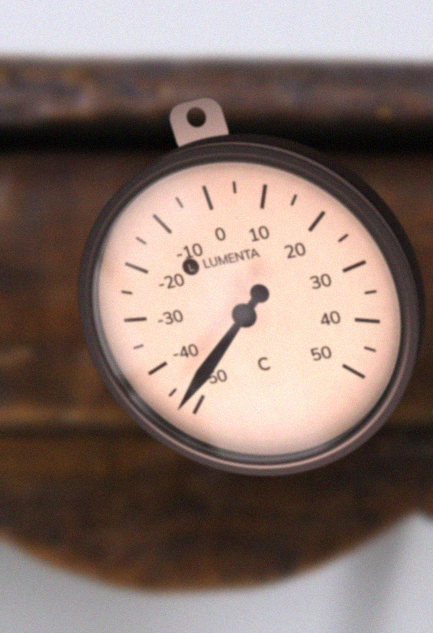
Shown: -47.5 °C
